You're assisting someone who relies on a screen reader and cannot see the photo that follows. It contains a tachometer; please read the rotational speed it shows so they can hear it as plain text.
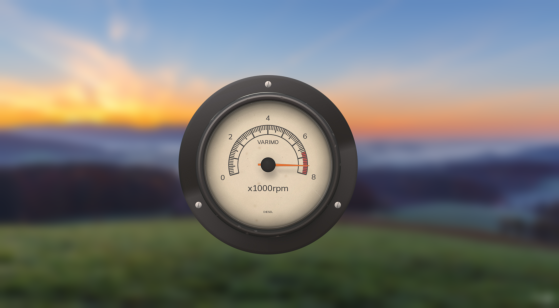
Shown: 7500 rpm
